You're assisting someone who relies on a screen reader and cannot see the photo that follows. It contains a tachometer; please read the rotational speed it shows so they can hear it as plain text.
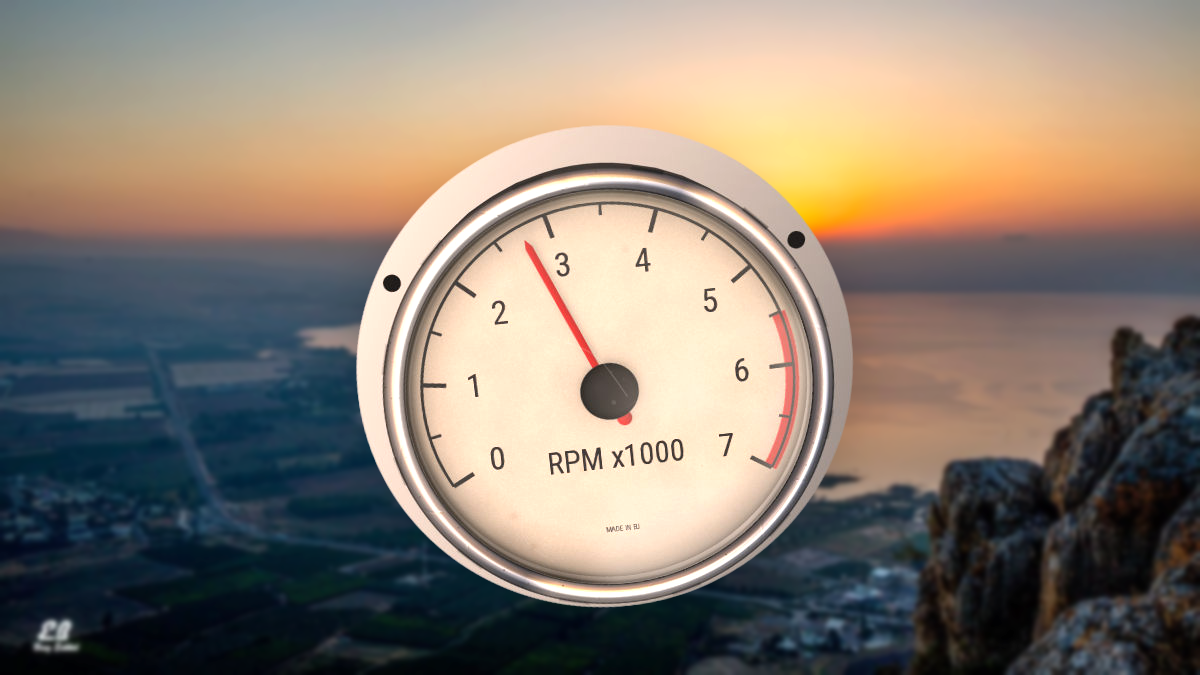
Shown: 2750 rpm
